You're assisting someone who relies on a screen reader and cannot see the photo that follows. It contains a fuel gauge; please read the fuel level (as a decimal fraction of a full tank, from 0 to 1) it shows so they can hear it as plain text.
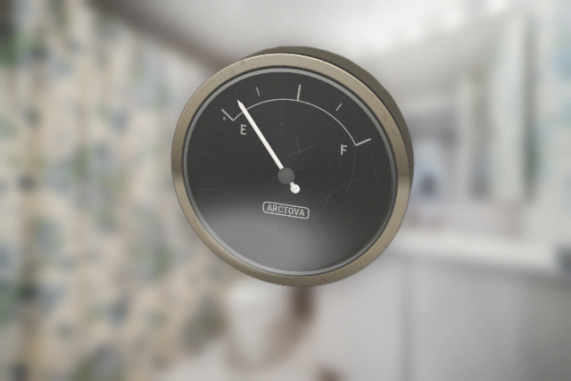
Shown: 0.125
